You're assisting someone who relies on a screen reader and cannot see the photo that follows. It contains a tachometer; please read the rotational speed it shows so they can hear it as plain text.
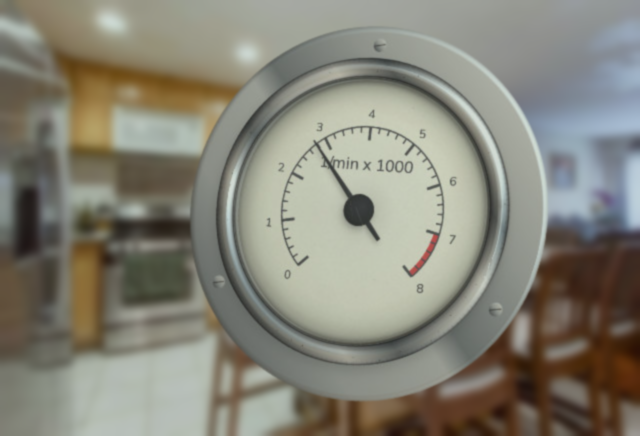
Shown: 2800 rpm
